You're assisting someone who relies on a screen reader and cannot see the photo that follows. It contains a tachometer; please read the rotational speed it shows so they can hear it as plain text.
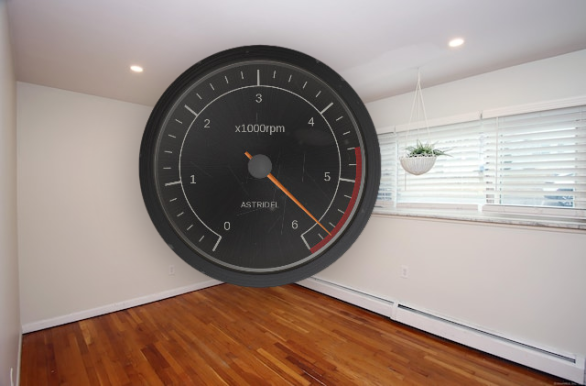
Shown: 5700 rpm
